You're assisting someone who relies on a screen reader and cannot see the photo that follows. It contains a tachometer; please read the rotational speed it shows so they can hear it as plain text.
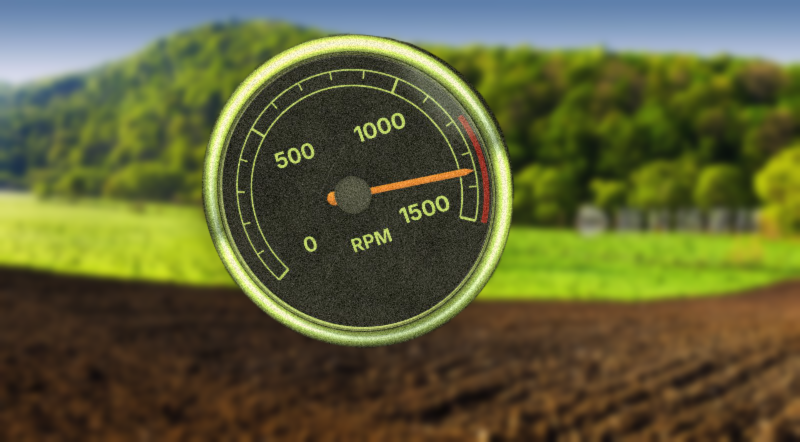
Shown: 1350 rpm
